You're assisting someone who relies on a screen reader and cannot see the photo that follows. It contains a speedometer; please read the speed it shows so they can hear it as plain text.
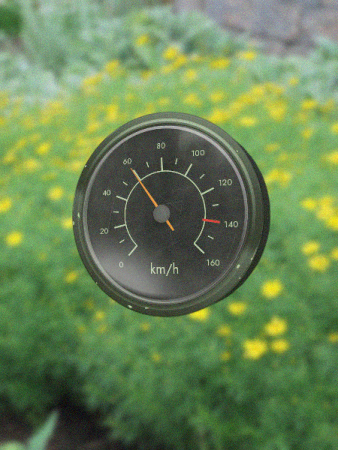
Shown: 60 km/h
